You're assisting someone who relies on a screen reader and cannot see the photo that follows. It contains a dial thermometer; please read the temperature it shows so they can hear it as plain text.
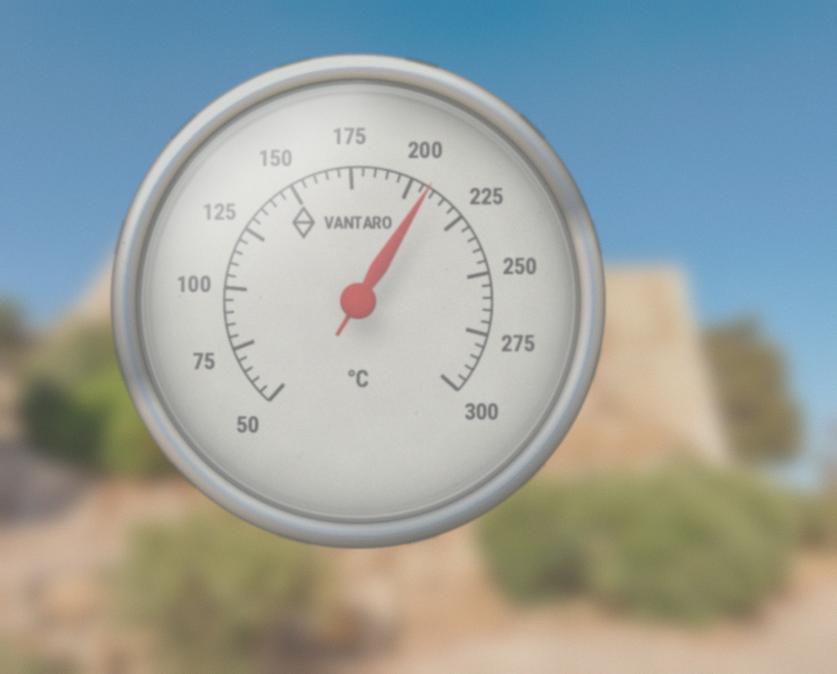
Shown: 207.5 °C
